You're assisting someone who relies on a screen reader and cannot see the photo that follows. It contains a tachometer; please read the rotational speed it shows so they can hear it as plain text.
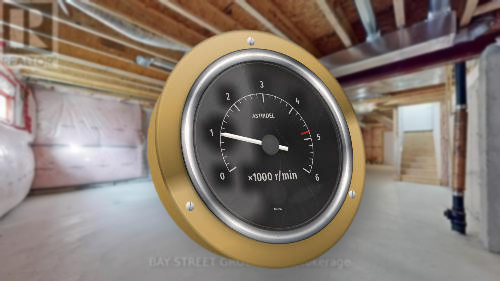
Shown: 1000 rpm
